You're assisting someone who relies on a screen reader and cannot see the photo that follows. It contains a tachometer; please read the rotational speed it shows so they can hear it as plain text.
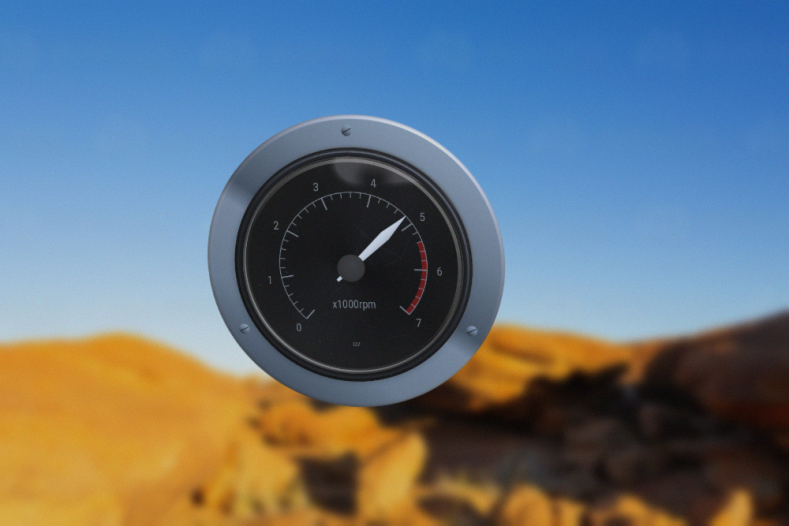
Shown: 4800 rpm
